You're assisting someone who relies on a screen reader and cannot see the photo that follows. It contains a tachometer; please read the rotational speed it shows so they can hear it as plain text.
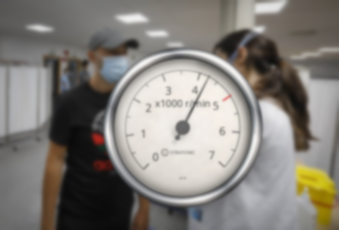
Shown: 4250 rpm
